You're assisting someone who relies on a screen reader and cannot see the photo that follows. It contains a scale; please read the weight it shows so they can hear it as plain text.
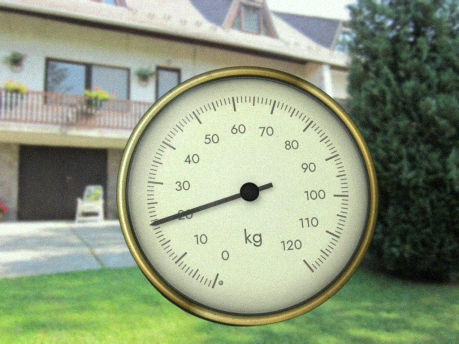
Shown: 20 kg
